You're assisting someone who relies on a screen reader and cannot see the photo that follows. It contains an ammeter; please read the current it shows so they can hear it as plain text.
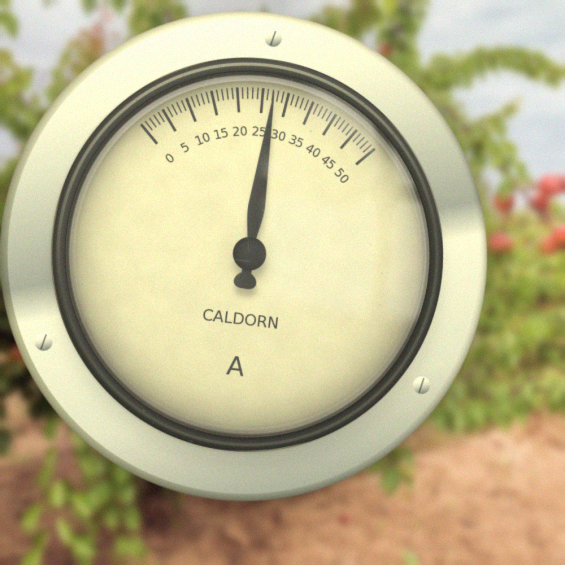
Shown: 27 A
